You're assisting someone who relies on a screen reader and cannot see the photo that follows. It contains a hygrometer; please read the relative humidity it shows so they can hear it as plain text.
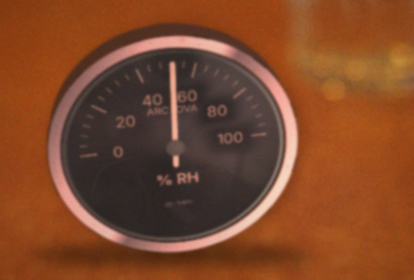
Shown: 52 %
